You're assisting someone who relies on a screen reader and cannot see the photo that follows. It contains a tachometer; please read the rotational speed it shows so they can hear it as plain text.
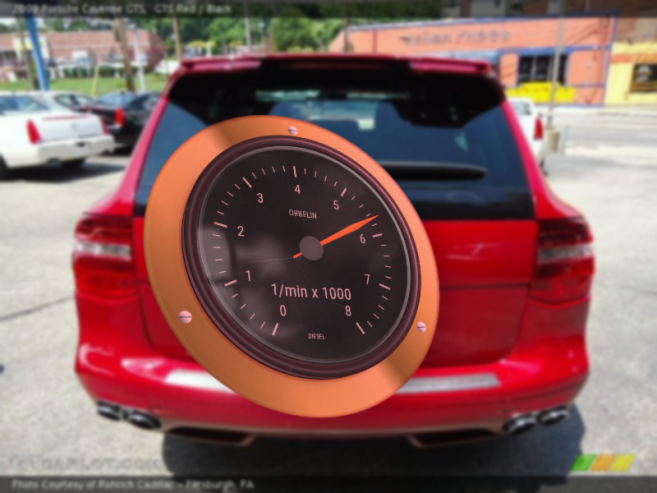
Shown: 5700 rpm
